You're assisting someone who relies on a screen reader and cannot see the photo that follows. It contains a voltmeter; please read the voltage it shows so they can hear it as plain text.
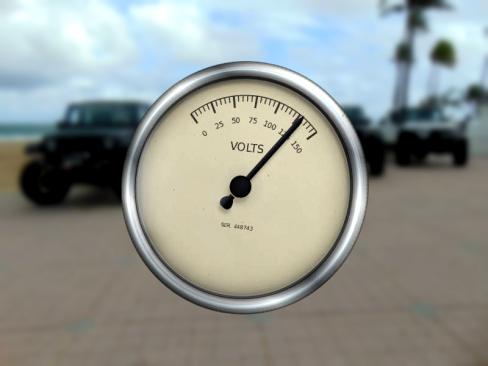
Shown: 130 V
